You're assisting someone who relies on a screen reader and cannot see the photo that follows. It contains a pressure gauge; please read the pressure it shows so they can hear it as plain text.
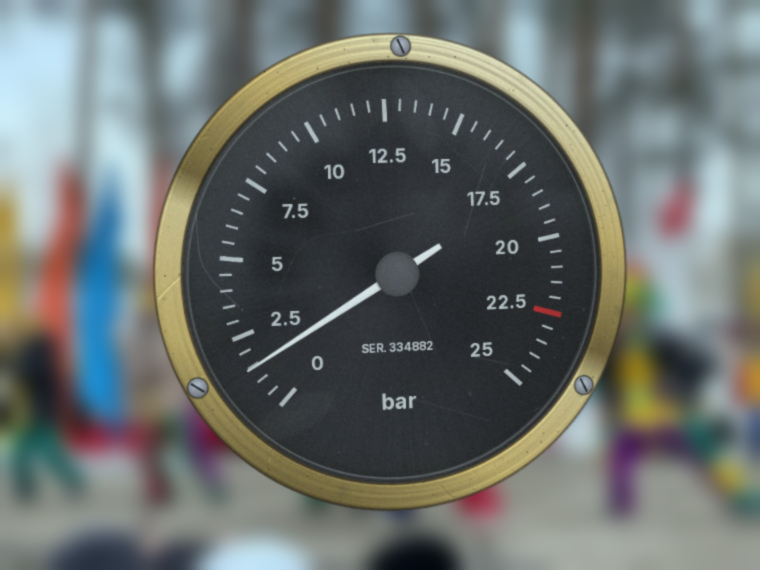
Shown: 1.5 bar
